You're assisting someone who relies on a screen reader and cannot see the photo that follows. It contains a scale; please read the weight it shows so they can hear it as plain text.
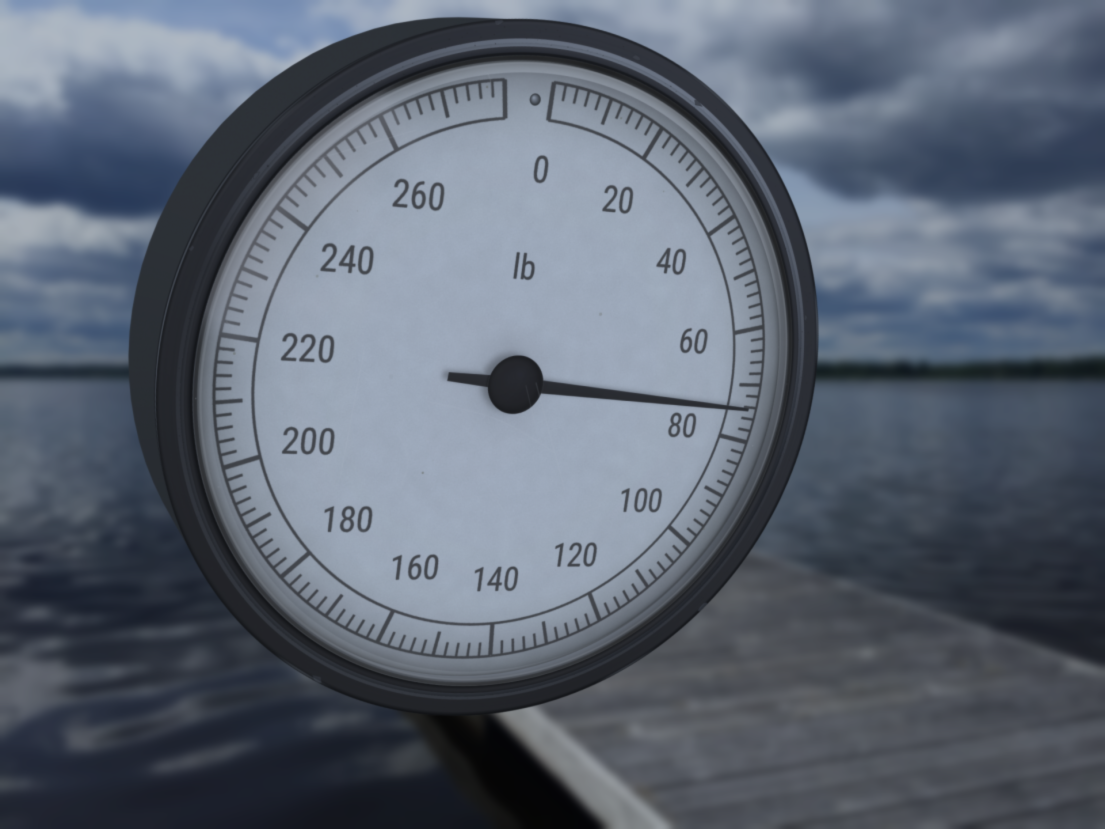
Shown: 74 lb
